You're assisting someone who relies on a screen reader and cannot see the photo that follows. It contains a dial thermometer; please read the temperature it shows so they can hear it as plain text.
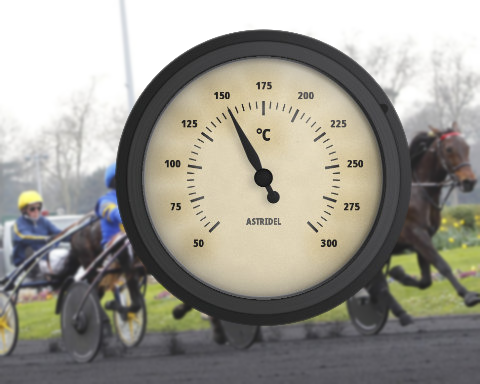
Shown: 150 °C
